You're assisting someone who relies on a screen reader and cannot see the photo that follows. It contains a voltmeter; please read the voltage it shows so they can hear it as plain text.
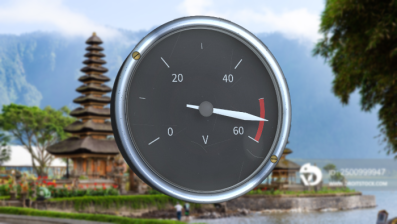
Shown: 55 V
